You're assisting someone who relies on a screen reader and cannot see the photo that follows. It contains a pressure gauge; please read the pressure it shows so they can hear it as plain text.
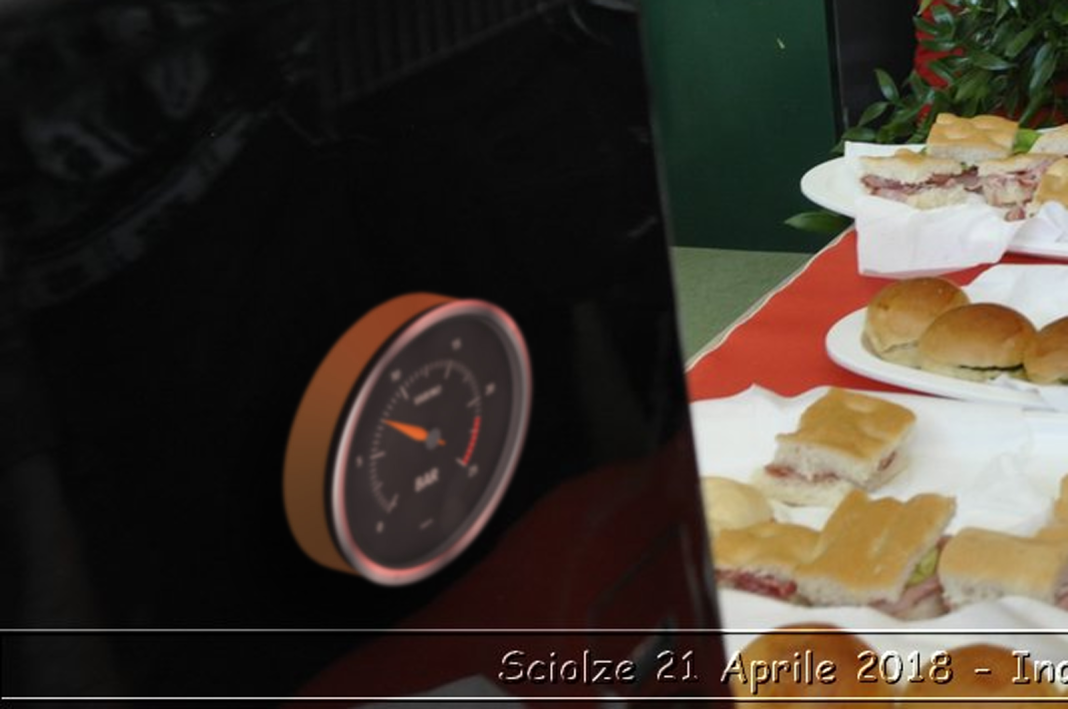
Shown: 7.5 bar
